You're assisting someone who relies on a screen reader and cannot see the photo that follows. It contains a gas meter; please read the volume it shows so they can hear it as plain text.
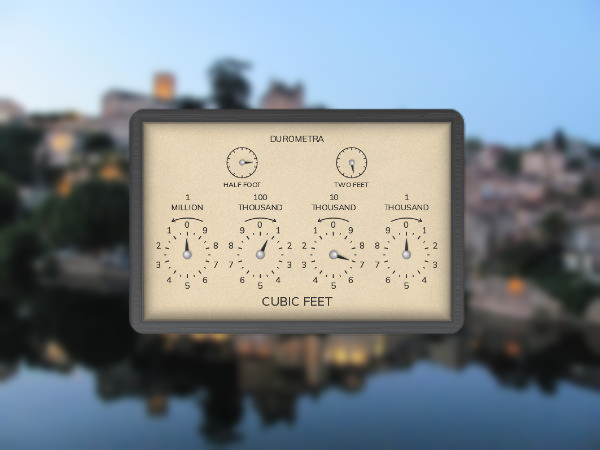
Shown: 7000 ft³
